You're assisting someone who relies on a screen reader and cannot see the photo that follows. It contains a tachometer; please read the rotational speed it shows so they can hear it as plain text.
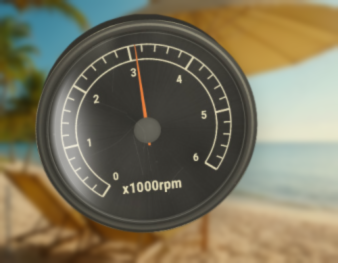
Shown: 3100 rpm
